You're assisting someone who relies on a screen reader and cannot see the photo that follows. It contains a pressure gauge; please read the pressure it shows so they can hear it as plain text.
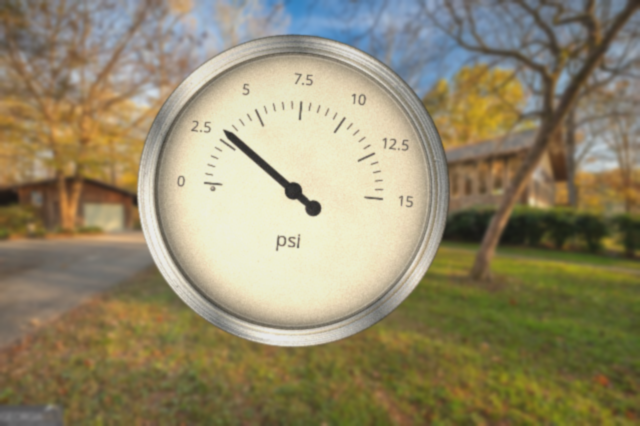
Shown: 3 psi
